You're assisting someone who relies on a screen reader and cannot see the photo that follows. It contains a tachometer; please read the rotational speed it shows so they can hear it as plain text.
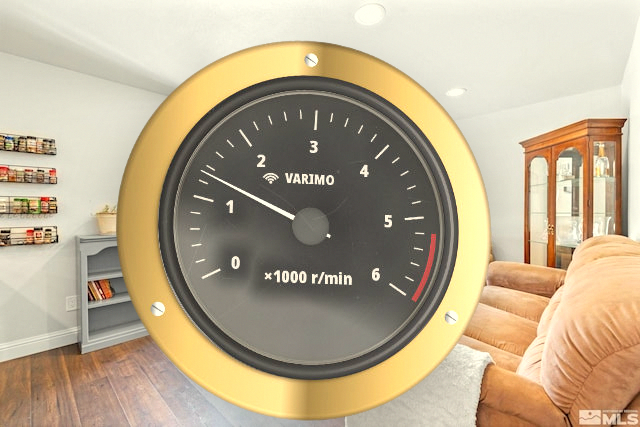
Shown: 1300 rpm
